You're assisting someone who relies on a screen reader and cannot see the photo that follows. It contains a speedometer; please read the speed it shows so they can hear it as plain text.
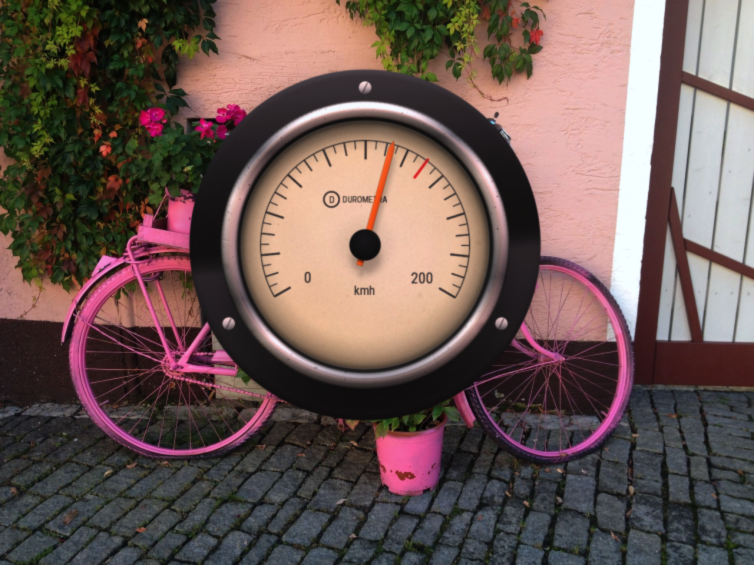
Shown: 112.5 km/h
